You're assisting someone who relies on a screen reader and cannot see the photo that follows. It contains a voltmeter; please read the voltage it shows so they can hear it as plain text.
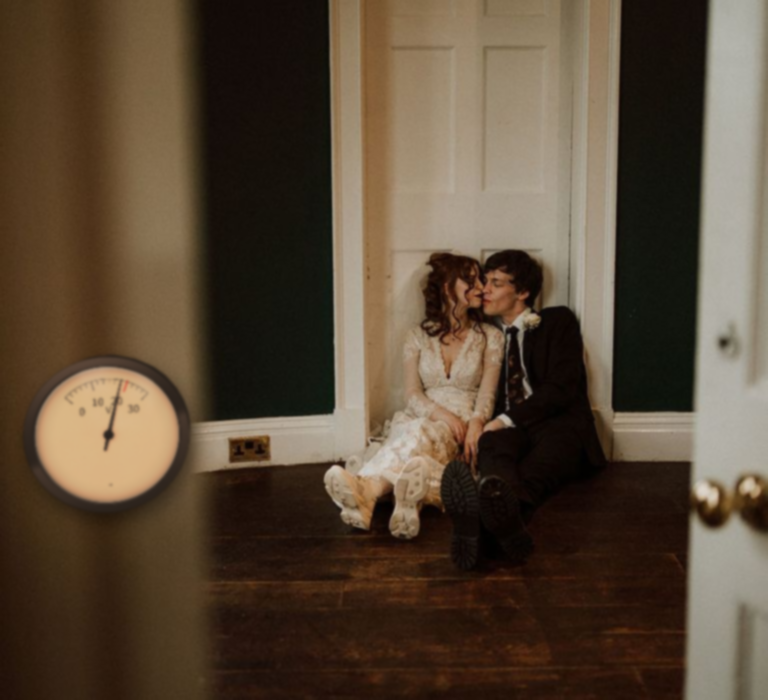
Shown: 20 V
